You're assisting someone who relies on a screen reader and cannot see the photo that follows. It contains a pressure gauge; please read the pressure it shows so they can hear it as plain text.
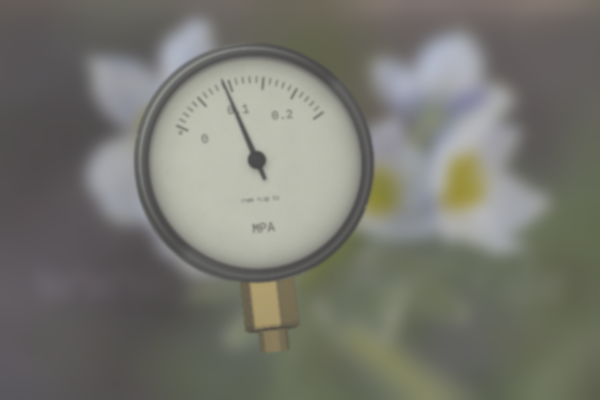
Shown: 0.09 MPa
